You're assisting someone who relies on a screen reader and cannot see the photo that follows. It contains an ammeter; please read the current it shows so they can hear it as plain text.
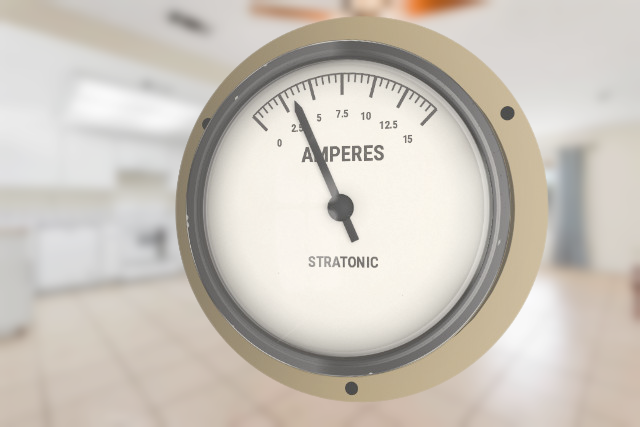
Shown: 3.5 A
